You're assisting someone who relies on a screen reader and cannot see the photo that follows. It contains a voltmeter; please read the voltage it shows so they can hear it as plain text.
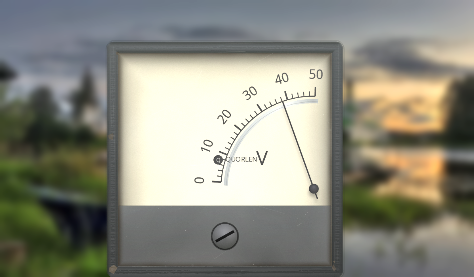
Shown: 38 V
